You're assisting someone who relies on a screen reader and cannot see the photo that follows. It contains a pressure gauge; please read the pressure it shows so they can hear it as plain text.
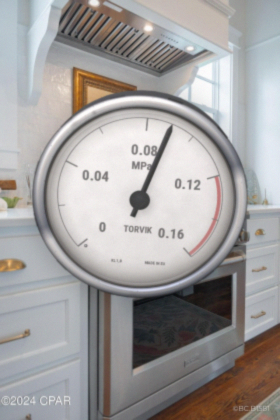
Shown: 0.09 MPa
